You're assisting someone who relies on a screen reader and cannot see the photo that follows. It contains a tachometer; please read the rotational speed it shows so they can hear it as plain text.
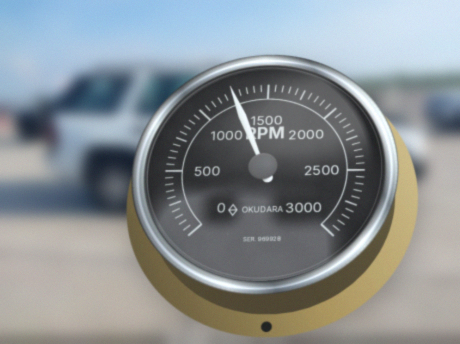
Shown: 1250 rpm
